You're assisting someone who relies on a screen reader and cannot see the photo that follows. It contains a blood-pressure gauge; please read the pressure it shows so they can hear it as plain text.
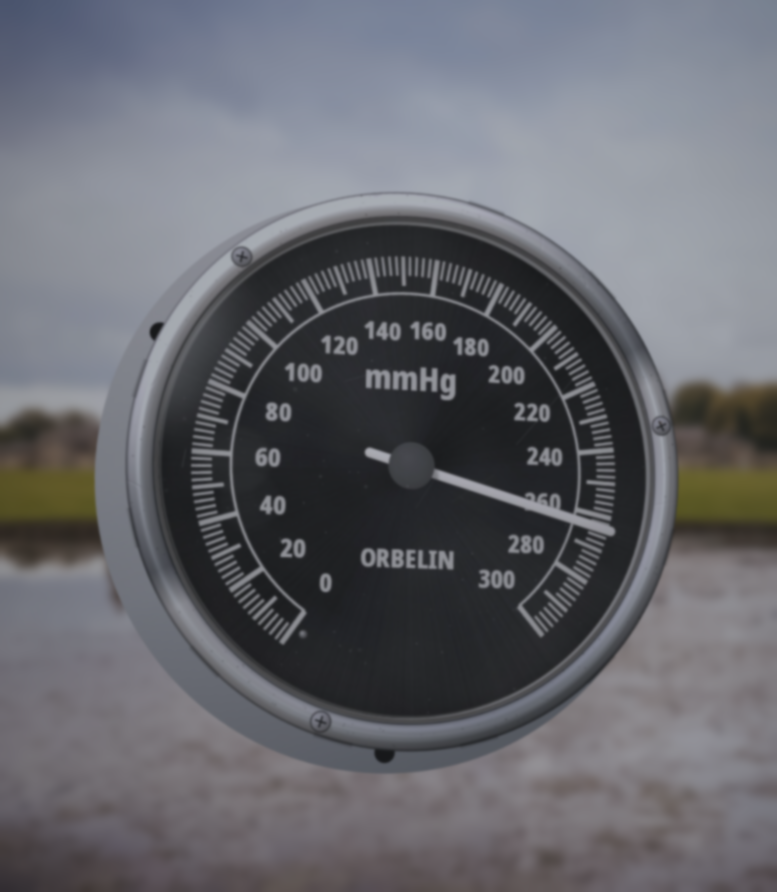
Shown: 264 mmHg
